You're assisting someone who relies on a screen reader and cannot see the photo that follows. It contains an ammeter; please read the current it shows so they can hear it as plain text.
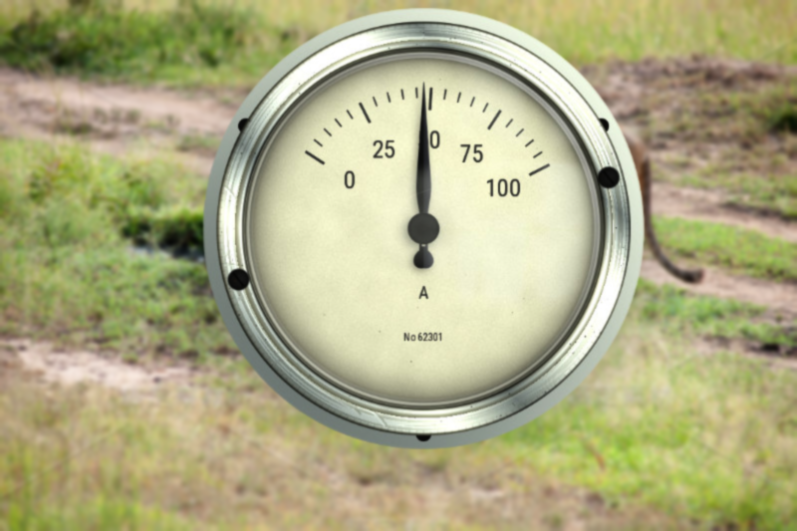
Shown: 47.5 A
